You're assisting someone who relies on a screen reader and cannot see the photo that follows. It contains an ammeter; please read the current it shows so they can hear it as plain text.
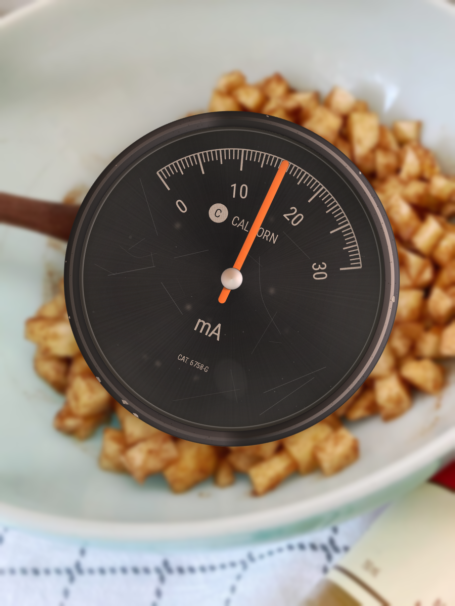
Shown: 15 mA
